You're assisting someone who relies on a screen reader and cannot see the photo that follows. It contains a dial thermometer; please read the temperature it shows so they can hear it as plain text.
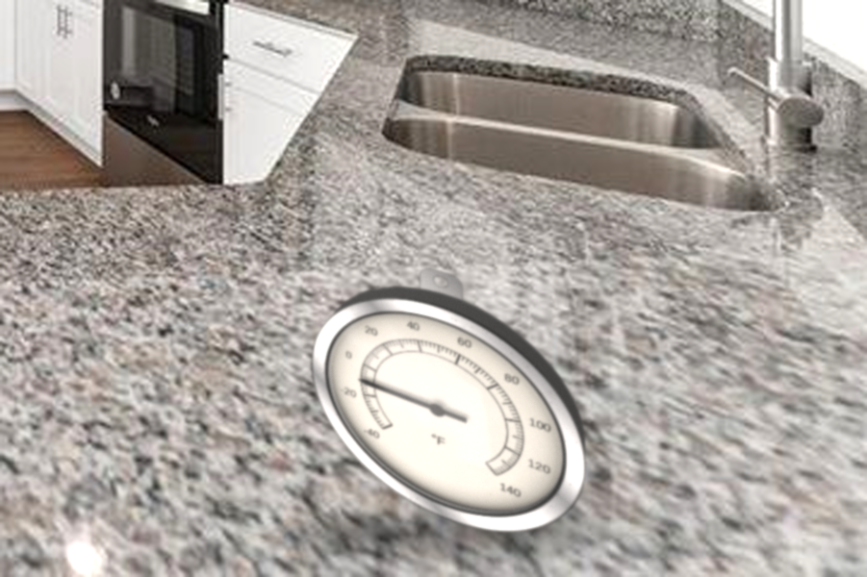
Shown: -10 °F
